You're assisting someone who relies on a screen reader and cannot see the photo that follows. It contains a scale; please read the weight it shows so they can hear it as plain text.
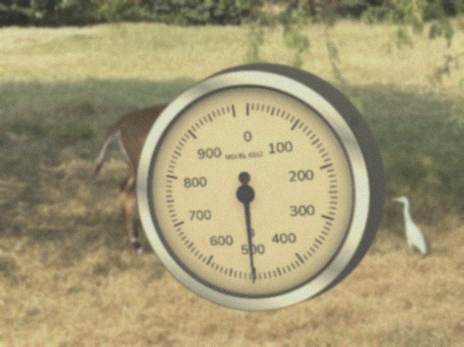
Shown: 500 g
